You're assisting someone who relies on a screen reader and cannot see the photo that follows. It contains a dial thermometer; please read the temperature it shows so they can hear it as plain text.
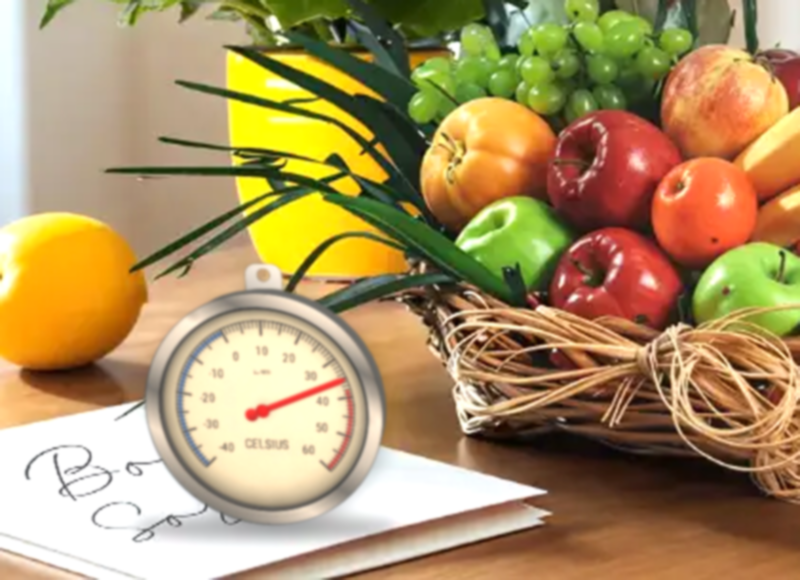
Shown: 35 °C
